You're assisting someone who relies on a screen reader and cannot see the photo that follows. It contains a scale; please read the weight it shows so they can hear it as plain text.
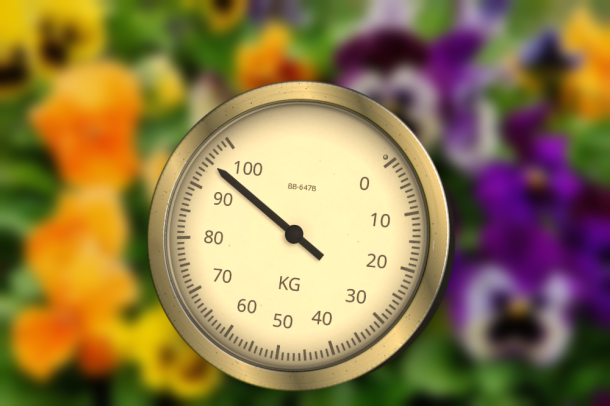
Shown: 95 kg
